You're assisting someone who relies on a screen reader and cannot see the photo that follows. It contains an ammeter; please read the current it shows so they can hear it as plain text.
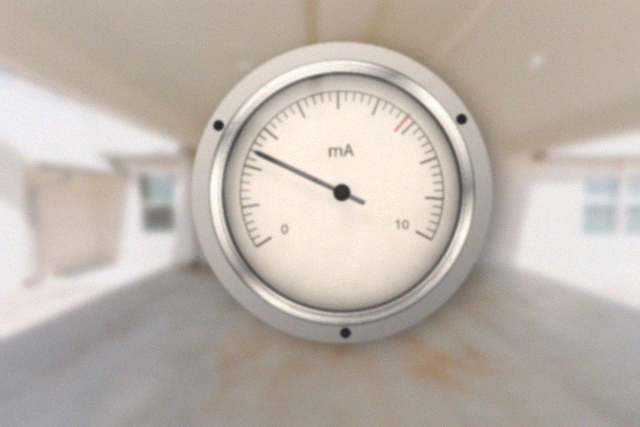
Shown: 2.4 mA
